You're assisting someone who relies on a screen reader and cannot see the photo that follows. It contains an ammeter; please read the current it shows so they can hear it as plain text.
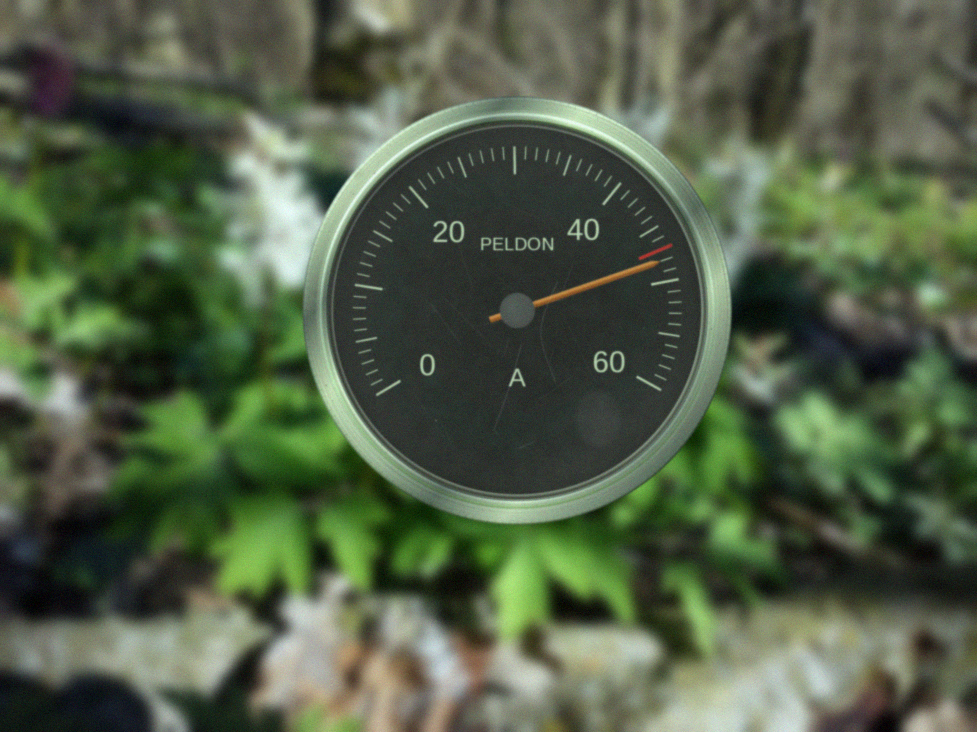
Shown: 48 A
